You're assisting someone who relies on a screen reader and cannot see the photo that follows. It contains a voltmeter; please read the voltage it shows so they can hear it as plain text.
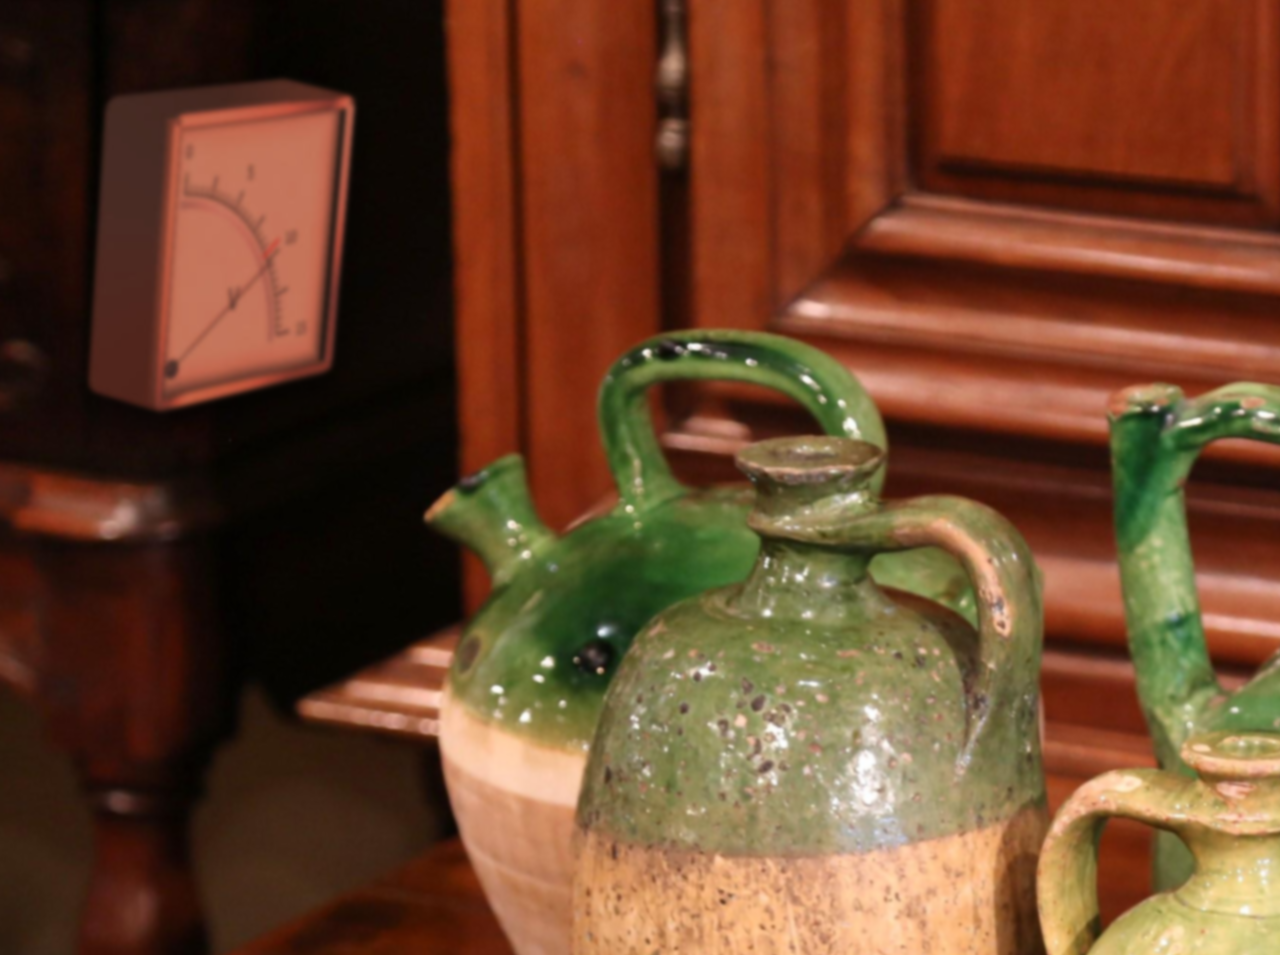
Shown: 10 V
